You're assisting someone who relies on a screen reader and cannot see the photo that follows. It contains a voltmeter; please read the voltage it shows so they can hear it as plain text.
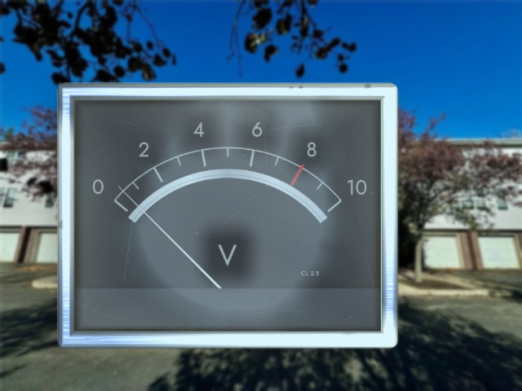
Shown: 0.5 V
